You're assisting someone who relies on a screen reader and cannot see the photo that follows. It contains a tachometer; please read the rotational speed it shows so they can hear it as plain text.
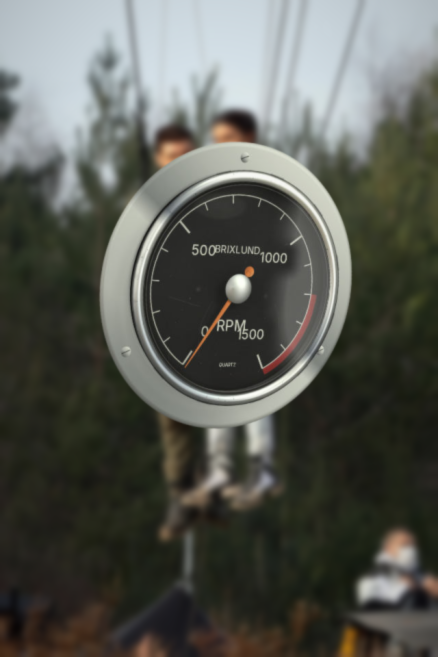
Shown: 0 rpm
